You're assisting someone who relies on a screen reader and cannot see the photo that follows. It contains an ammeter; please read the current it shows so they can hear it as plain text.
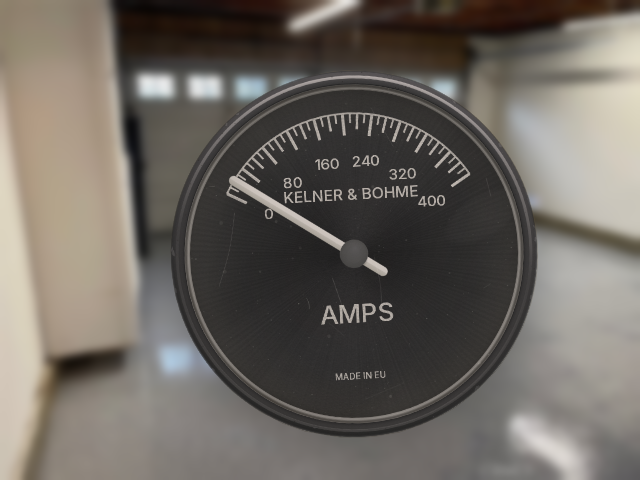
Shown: 20 A
